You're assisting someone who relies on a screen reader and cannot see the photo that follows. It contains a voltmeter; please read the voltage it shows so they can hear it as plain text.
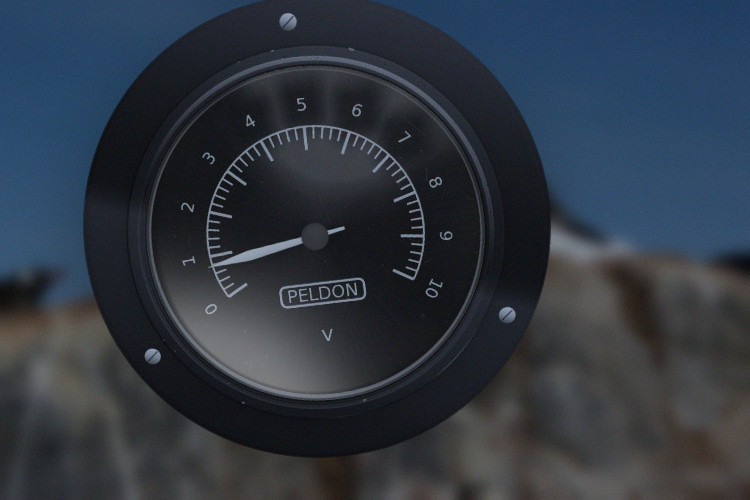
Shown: 0.8 V
